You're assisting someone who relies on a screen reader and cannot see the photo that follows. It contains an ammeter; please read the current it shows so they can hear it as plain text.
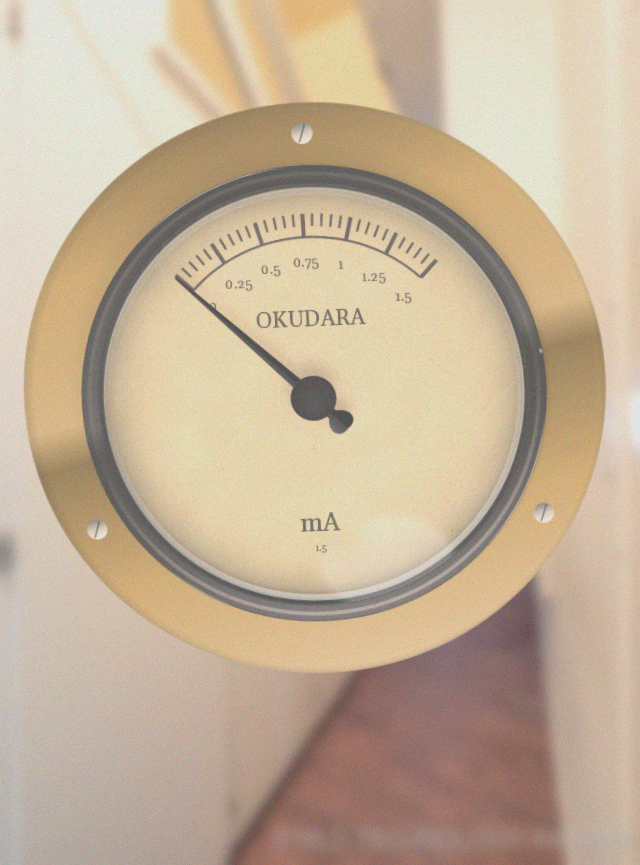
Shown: 0 mA
